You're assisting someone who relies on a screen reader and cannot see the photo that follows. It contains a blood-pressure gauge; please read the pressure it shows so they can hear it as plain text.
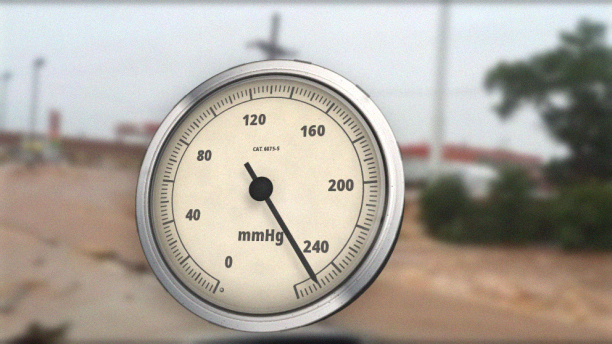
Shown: 250 mmHg
